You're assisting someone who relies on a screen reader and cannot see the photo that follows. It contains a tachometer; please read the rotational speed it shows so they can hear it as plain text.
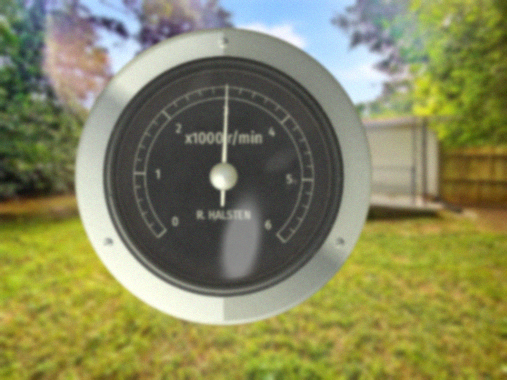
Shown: 3000 rpm
